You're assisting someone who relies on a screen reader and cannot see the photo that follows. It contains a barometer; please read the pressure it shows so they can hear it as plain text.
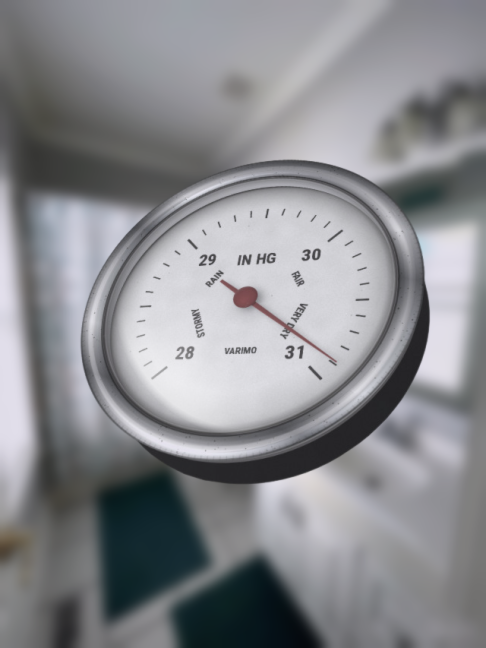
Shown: 30.9 inHg
